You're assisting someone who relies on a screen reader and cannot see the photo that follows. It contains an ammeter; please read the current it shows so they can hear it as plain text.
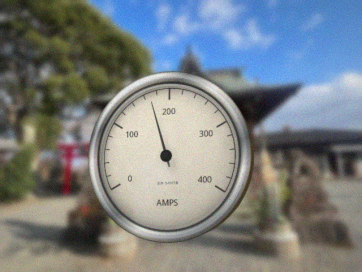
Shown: 170 A
